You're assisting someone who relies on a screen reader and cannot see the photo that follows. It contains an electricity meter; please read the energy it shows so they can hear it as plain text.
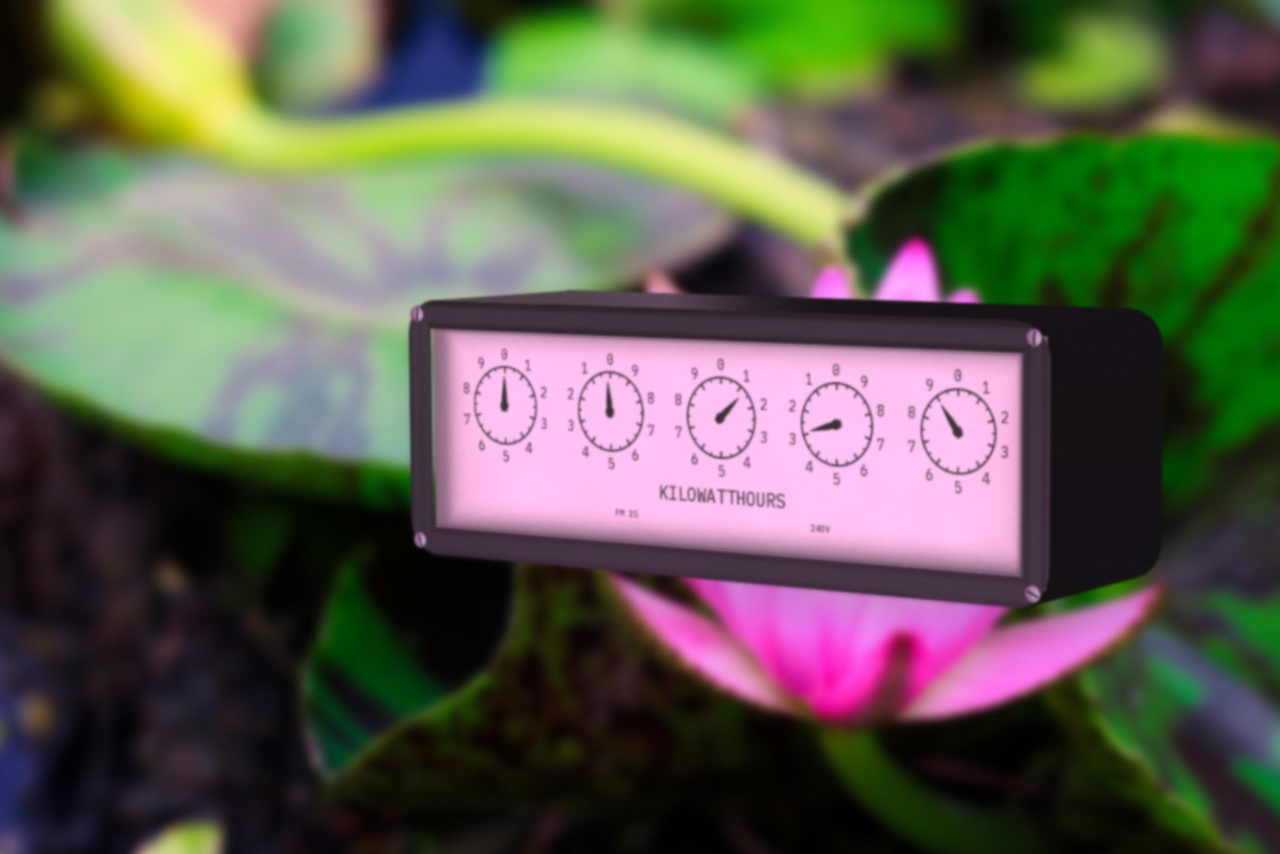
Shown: 129 kWh
